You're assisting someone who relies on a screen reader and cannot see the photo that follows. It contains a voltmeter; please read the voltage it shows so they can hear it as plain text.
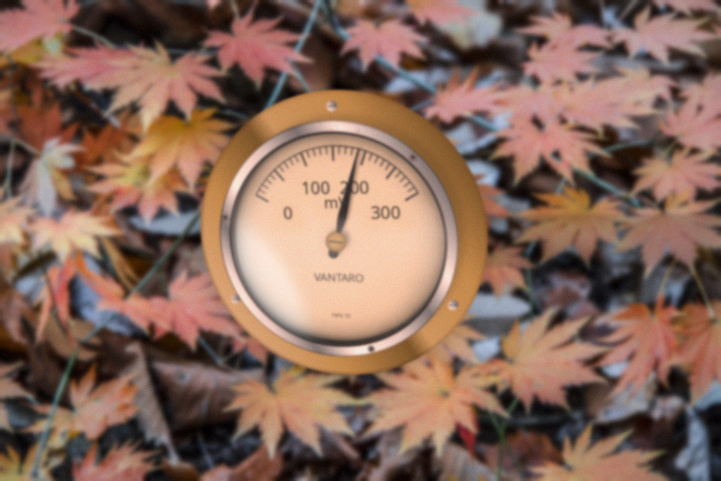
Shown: 190 mV
